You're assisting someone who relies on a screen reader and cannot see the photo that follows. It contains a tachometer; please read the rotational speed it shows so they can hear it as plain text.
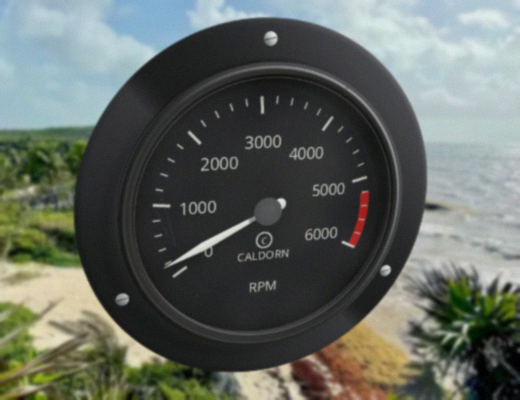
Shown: 200 rpm
